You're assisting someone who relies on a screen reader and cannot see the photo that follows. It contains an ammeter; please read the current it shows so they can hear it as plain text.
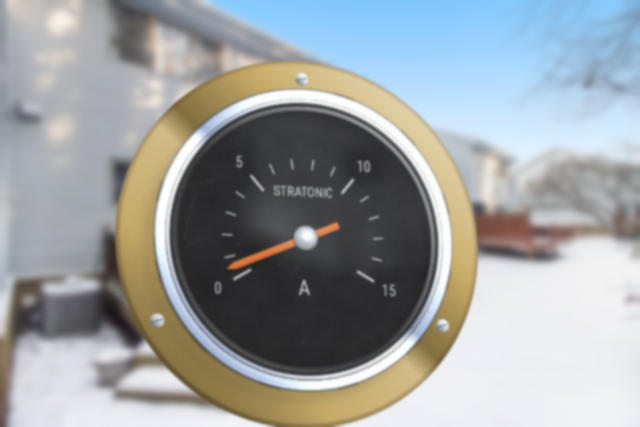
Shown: 0.5 A
